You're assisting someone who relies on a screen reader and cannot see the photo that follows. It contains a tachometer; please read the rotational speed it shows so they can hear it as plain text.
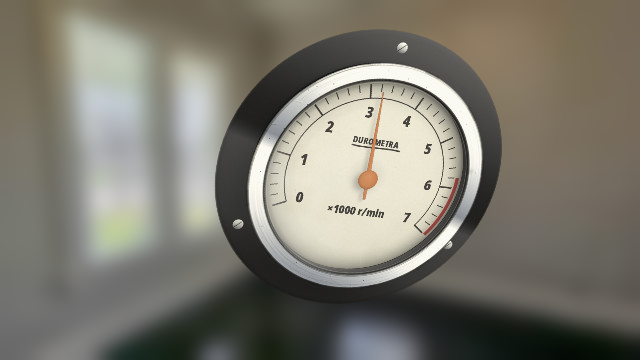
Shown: 3200 rpm
